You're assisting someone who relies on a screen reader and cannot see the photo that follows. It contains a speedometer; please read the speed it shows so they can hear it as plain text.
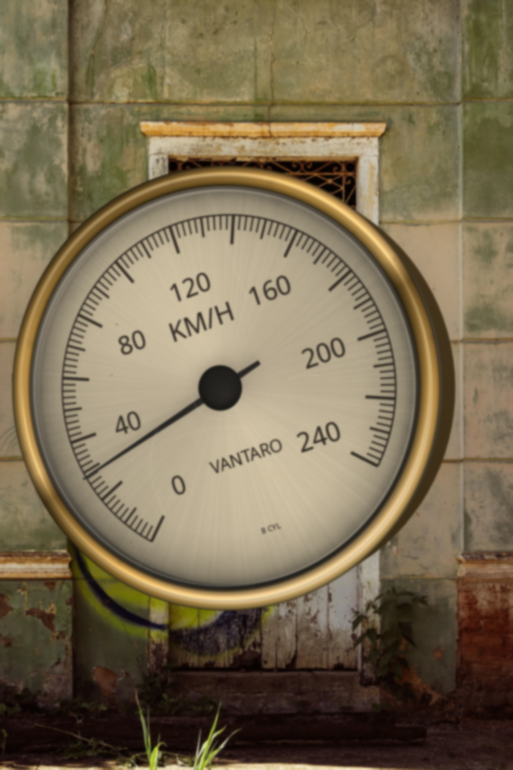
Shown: 28 km/h
